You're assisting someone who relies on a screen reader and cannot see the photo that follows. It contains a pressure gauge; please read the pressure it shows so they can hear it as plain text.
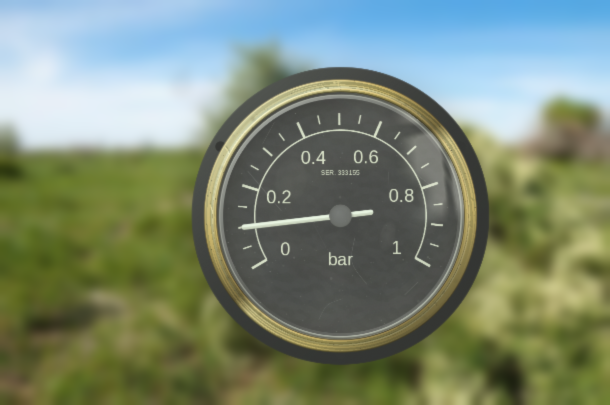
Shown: 0.1 bar
